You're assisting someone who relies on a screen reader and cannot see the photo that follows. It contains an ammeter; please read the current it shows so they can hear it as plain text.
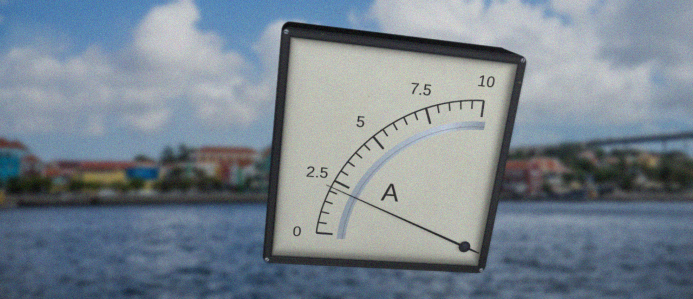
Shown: 2.25 A
